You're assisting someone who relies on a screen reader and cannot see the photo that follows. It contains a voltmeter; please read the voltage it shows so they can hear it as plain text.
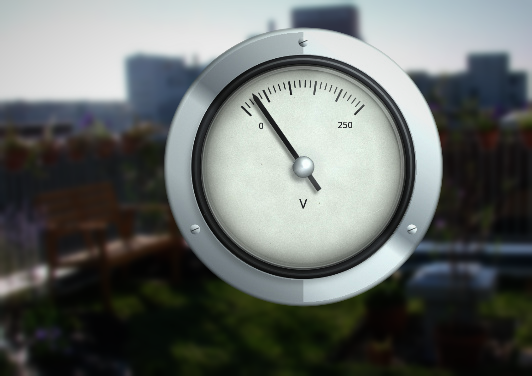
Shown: 30 V
